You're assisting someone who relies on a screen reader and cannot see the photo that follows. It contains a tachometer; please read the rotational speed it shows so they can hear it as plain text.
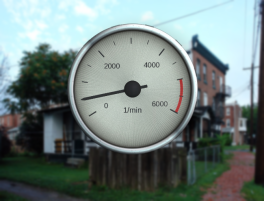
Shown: 500 rpm
